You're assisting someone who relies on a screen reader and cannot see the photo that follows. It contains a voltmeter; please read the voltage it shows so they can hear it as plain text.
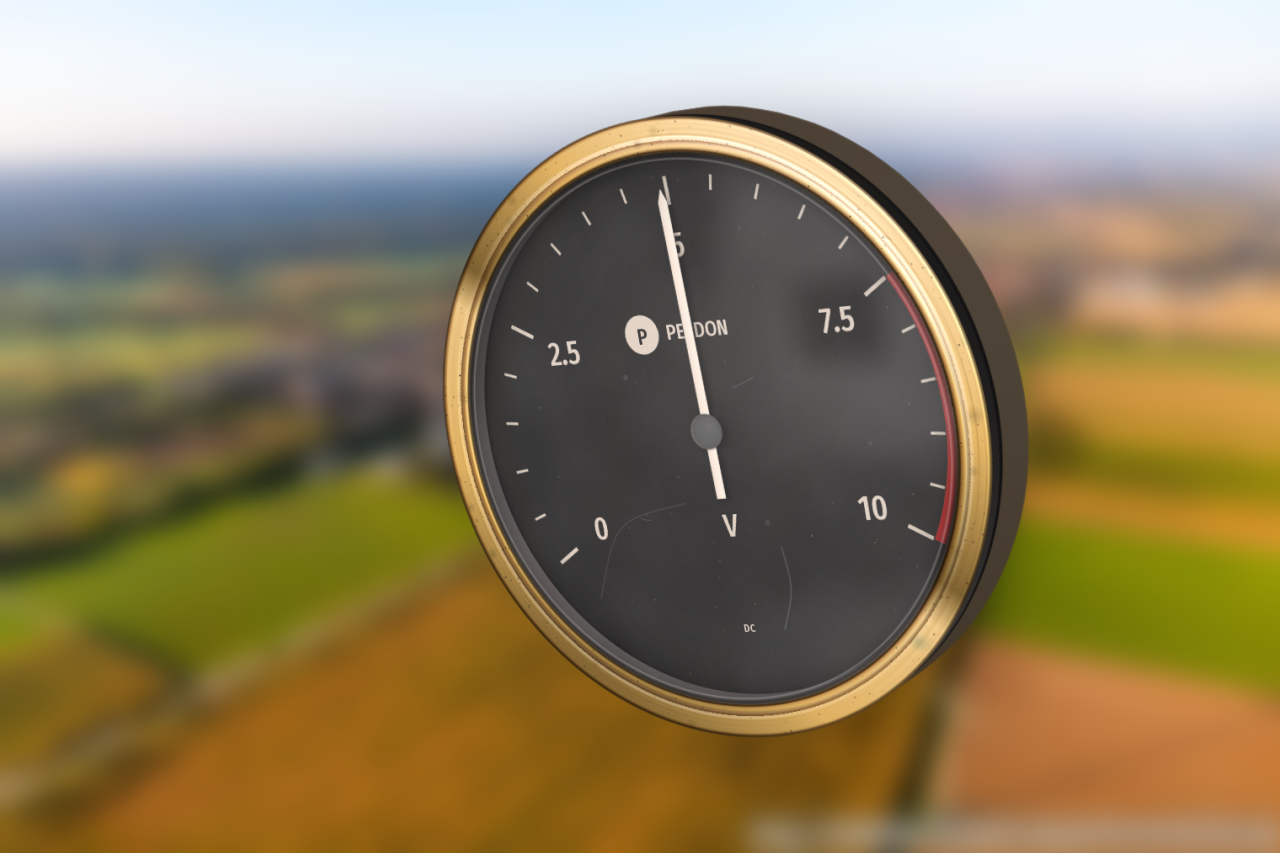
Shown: 5 V
